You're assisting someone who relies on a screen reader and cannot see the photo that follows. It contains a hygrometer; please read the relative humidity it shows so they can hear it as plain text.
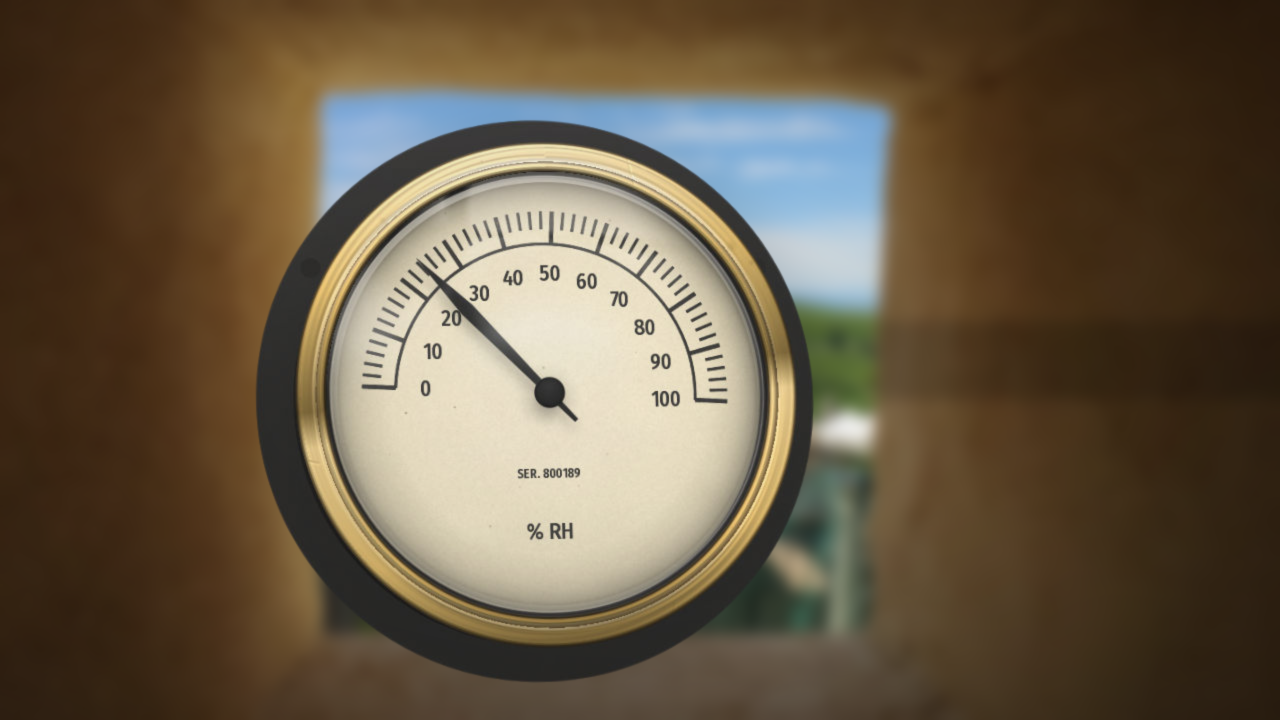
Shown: 24 %
